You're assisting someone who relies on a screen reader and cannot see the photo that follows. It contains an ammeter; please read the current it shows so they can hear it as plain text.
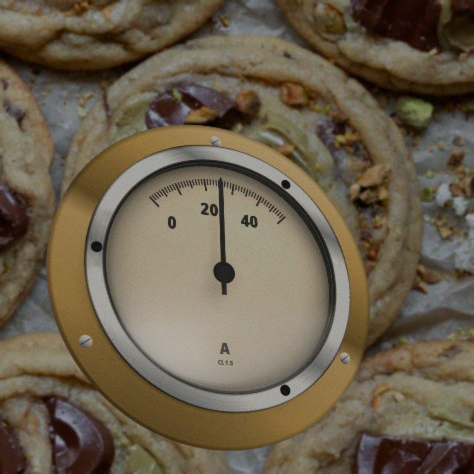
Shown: 25 A
